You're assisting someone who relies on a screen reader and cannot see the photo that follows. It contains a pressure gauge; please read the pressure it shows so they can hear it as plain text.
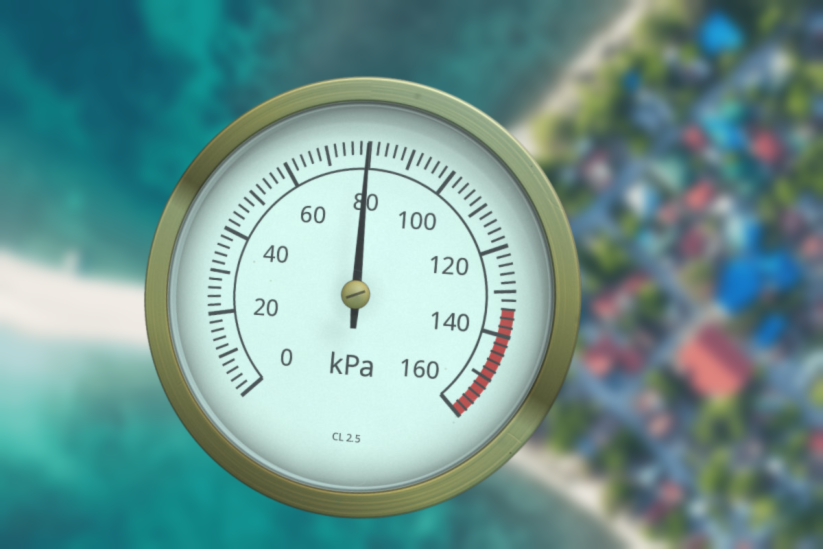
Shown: 80 kPa
